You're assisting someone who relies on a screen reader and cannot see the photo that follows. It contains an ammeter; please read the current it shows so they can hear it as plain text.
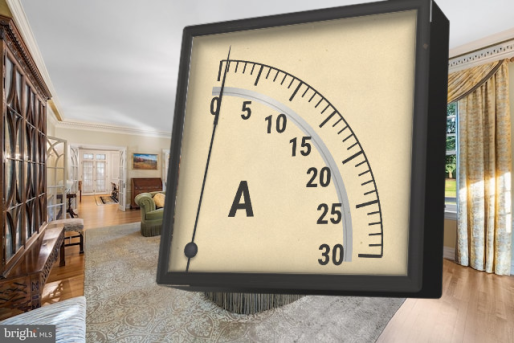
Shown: 1 A
